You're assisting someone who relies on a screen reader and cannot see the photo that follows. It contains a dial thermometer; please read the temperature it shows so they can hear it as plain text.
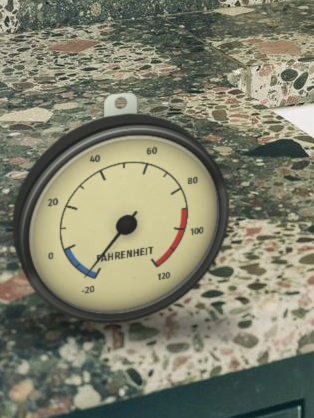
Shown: -15 °F
